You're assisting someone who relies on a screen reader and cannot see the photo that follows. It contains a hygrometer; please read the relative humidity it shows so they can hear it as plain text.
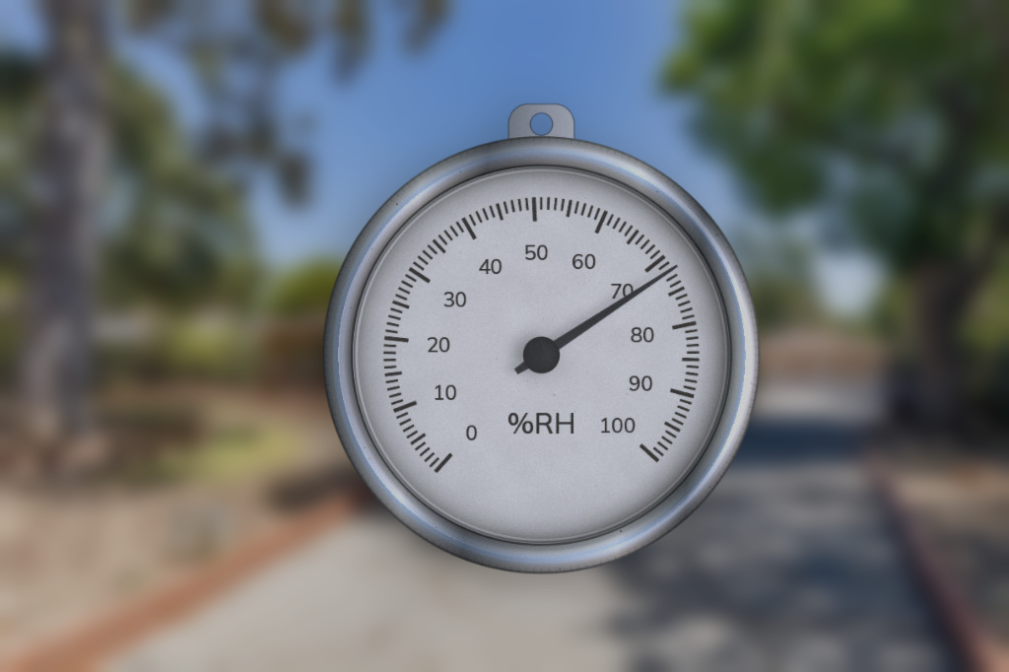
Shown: 72 %
